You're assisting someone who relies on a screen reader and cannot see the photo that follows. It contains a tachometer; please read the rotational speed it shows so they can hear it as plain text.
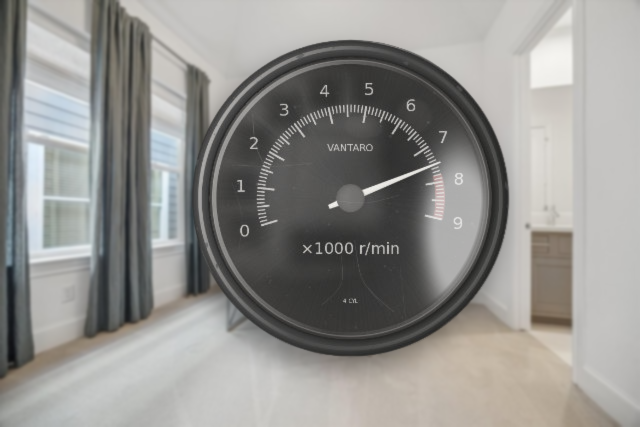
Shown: 7500 rpm
